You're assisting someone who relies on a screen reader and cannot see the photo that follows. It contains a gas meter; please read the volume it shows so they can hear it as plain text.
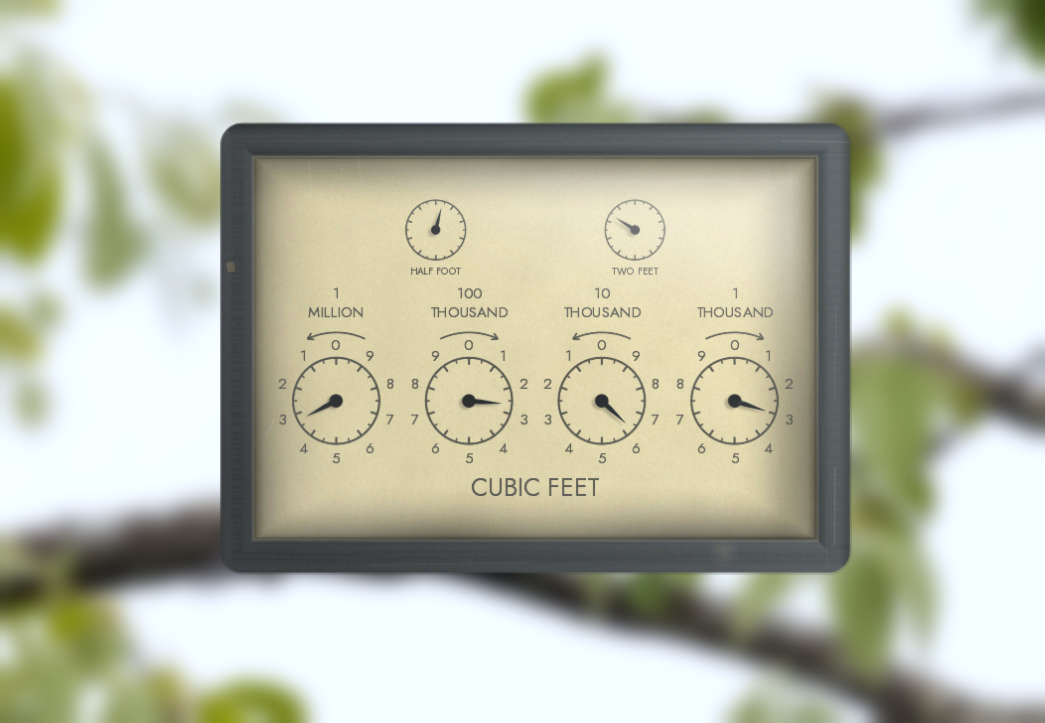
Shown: 326300 ft³
